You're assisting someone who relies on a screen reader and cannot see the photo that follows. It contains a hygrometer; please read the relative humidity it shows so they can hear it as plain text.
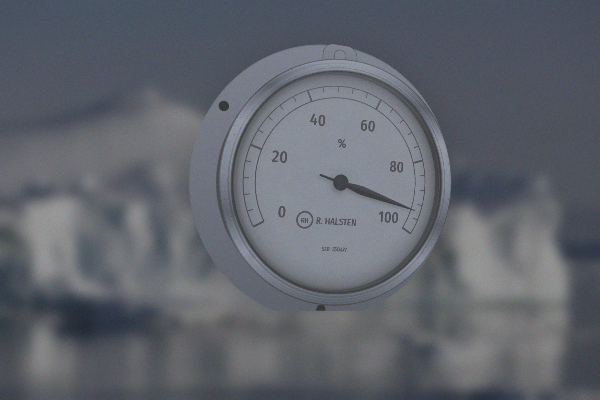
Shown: 94 %
